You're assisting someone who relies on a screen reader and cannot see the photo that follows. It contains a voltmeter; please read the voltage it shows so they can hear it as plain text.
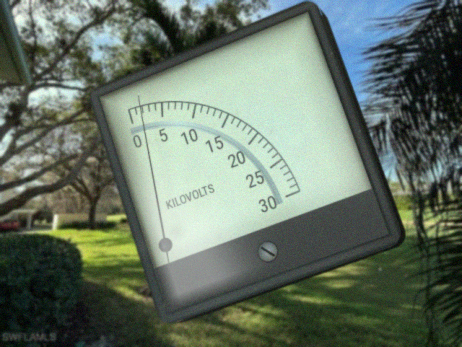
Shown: 2 kV
